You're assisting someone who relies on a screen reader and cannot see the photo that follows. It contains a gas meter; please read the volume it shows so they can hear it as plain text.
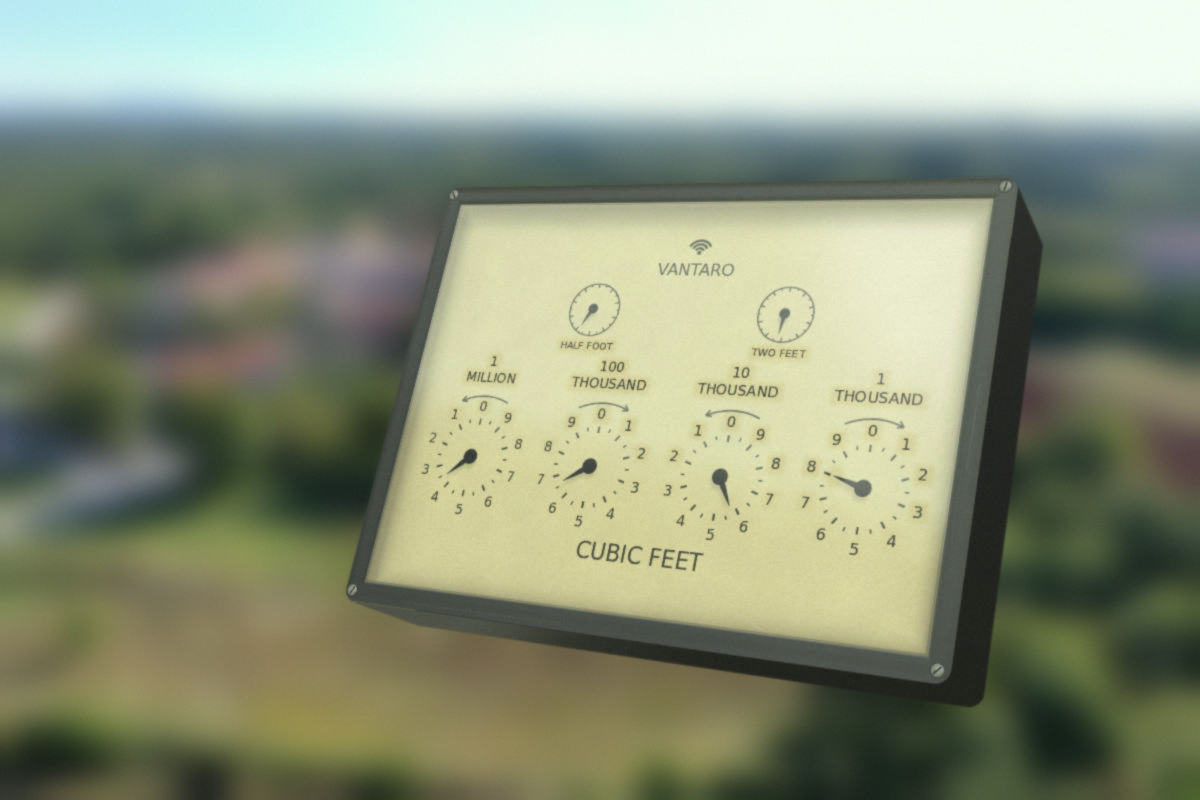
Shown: 365800 ft³
